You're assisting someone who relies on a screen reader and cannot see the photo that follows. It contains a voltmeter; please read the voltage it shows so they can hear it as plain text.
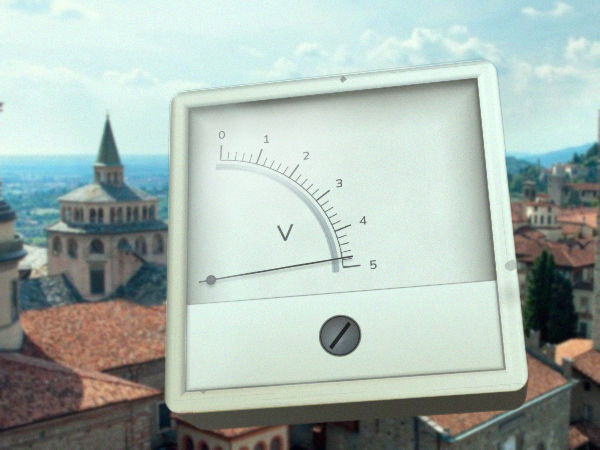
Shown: 4.8 V
